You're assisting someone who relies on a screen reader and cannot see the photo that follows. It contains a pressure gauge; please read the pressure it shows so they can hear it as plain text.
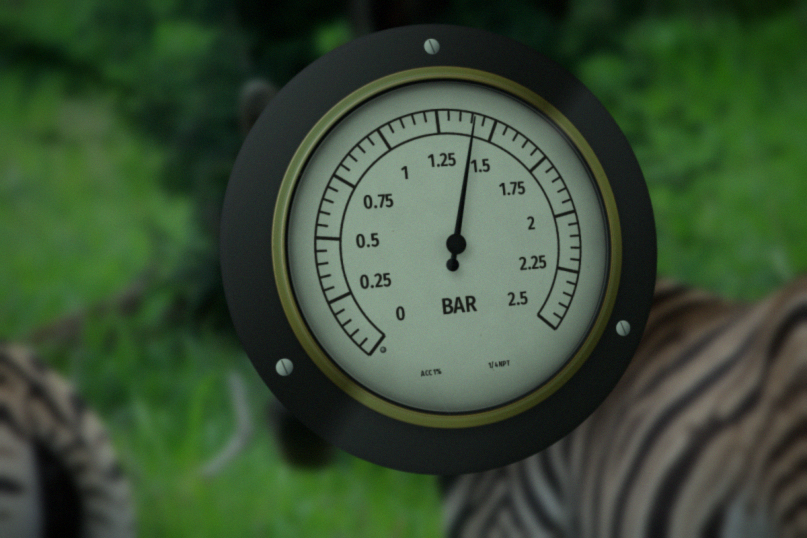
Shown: 1.4 bar
